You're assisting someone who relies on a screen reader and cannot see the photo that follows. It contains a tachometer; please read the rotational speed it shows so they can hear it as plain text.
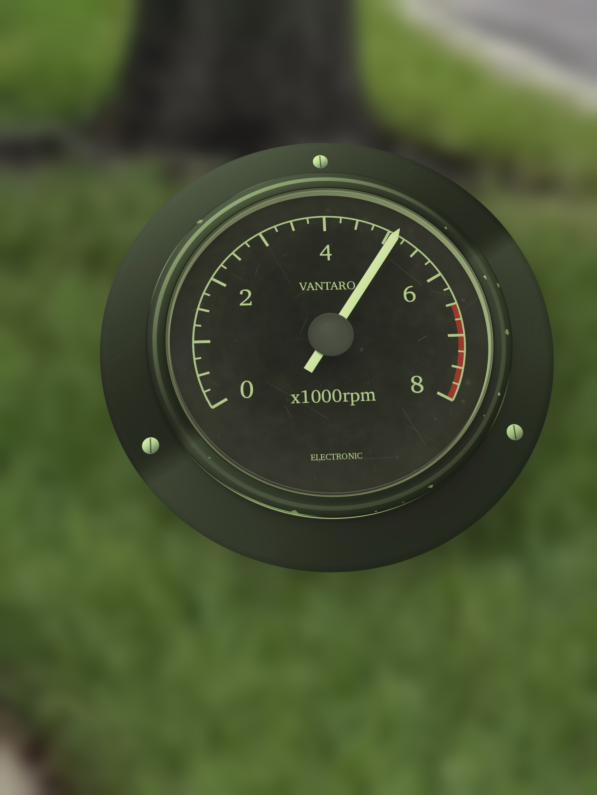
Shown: 5125 rpm
